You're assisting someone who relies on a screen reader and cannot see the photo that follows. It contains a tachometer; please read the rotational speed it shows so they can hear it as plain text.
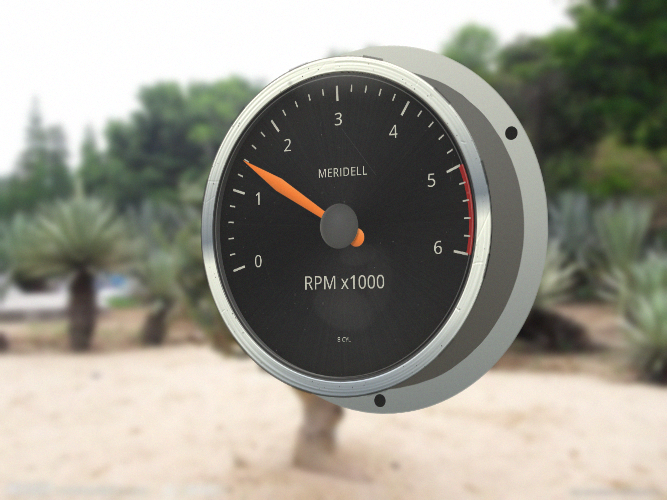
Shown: 1400 rpm
